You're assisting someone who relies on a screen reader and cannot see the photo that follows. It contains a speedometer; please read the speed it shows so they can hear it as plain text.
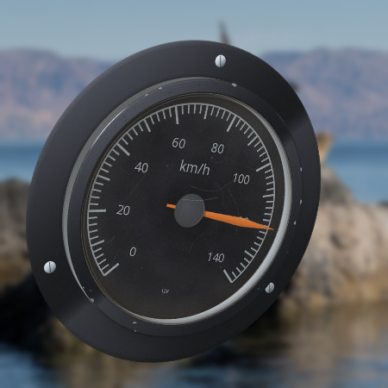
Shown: 120 km/h
